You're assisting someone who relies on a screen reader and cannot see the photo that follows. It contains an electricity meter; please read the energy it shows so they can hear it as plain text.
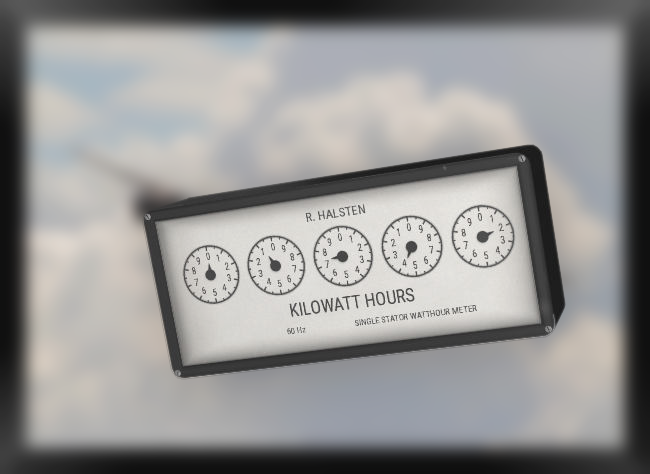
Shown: 742 kWh
